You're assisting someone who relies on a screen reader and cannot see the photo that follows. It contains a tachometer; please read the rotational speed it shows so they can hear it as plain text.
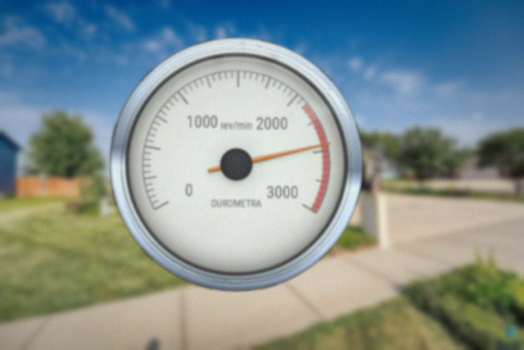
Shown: 2450 rpm
